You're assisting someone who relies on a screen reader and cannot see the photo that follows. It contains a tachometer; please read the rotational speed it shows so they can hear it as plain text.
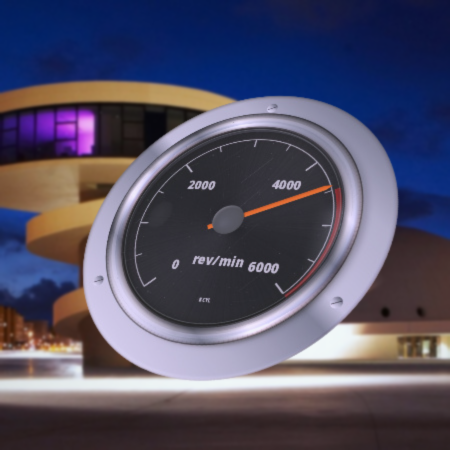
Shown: 4500 rpm
